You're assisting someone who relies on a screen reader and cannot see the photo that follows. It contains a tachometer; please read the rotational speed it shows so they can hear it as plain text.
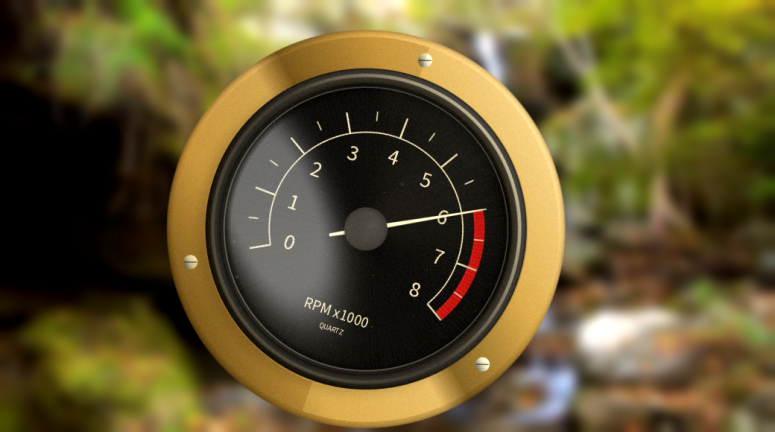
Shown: 6000 rpm
